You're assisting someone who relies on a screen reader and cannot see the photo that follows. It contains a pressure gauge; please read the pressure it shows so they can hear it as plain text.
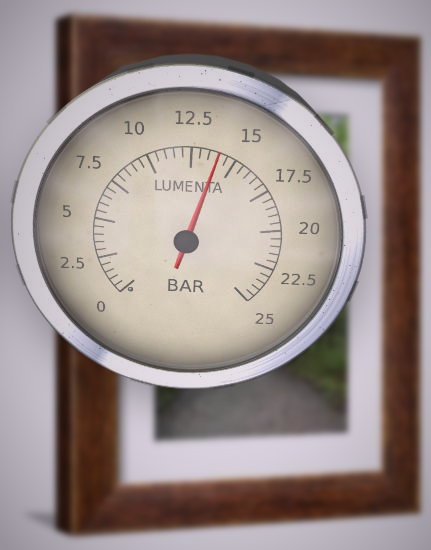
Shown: 14 bar
